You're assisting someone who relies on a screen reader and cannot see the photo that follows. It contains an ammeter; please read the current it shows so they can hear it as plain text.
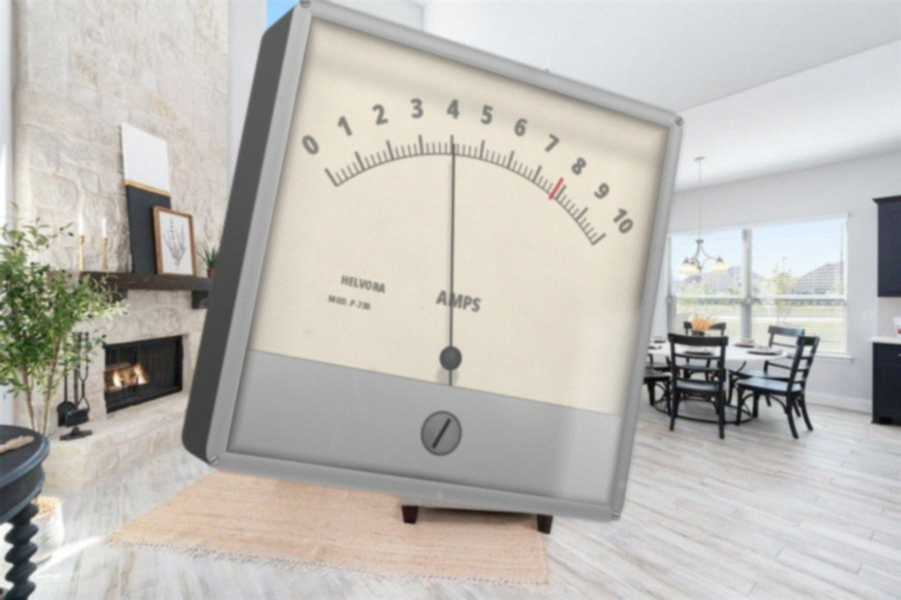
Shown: 4 A
